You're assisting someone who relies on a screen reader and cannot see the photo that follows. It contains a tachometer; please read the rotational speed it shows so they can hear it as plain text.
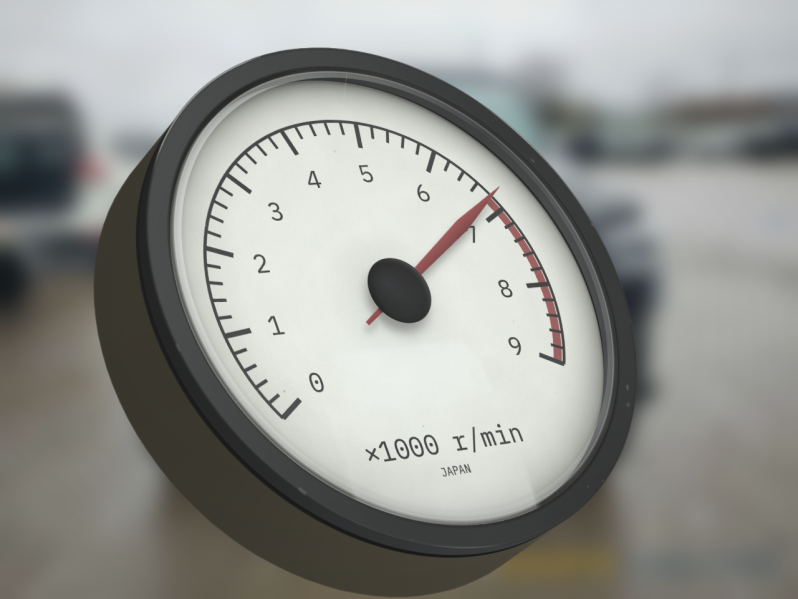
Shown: 6800 rpm
